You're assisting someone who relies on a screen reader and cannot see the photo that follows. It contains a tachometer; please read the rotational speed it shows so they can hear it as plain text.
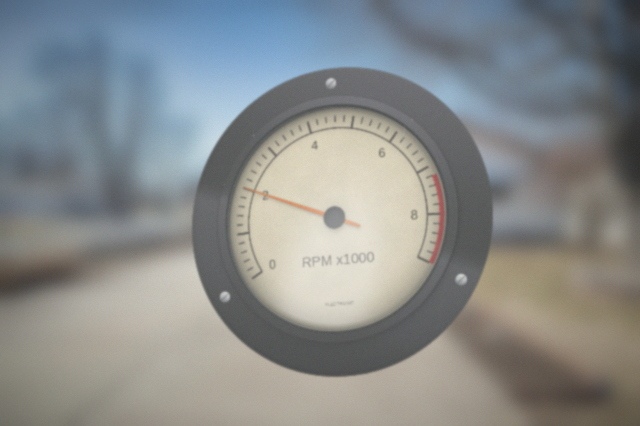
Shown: 2000 rpm
